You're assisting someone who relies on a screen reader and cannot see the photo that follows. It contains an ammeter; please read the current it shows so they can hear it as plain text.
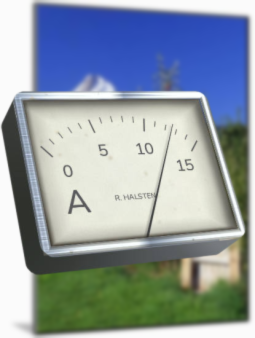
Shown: 12.5 A
